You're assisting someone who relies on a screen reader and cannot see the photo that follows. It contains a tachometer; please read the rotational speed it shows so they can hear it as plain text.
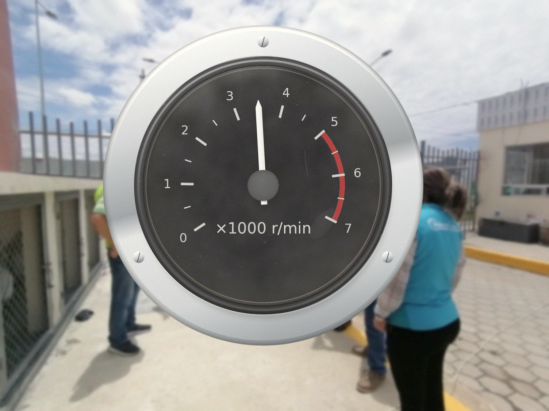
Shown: 3500 rpm
